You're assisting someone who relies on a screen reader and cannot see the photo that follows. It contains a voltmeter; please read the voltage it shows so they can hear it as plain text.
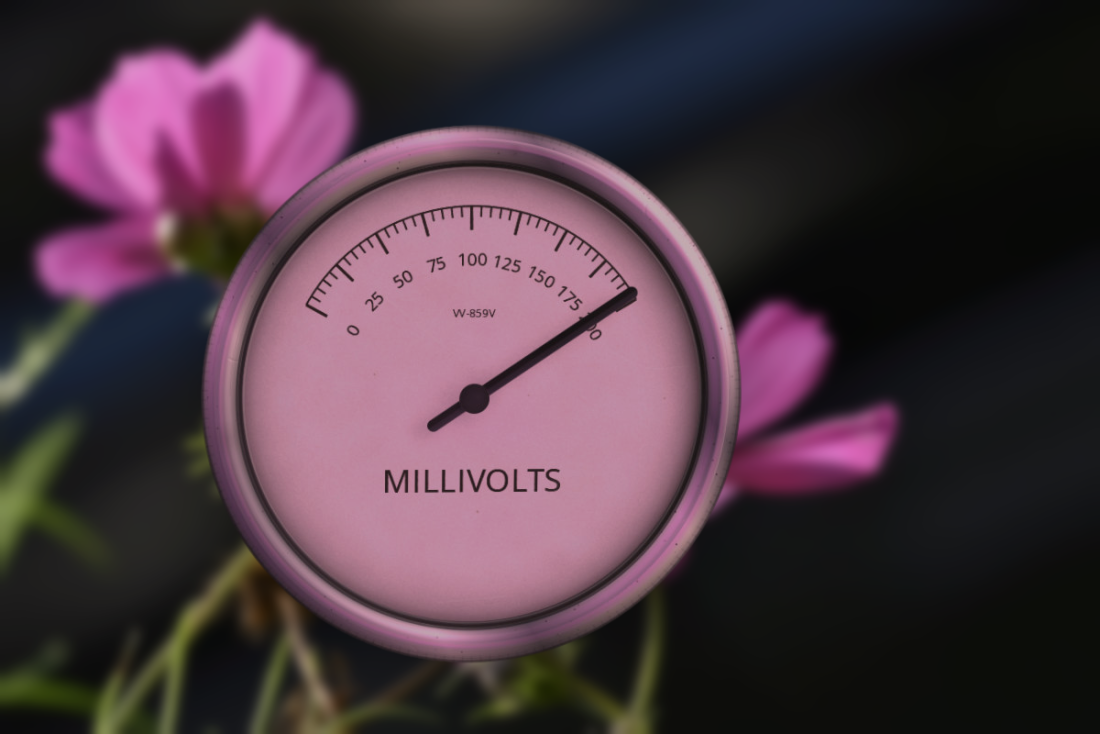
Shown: 195 mV
